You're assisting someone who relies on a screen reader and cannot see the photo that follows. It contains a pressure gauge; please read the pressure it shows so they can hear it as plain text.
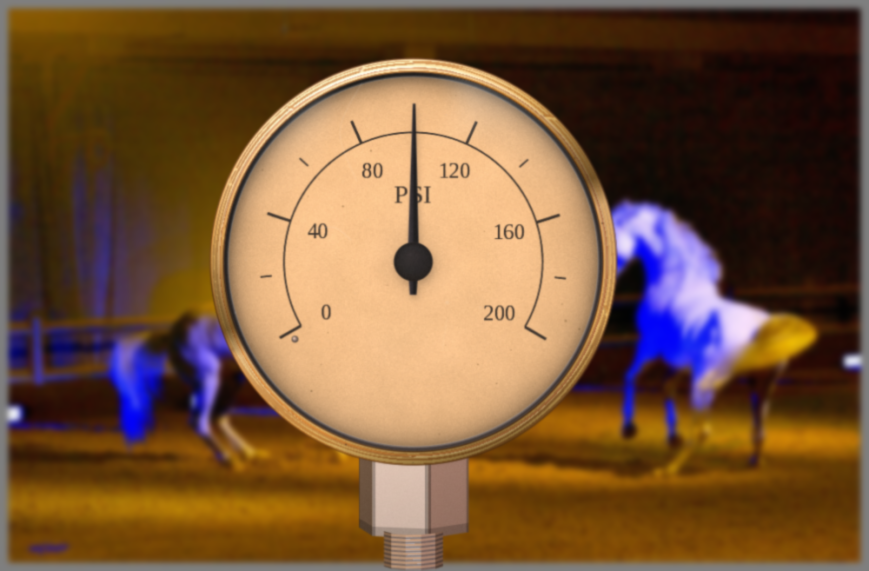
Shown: 100 psi
